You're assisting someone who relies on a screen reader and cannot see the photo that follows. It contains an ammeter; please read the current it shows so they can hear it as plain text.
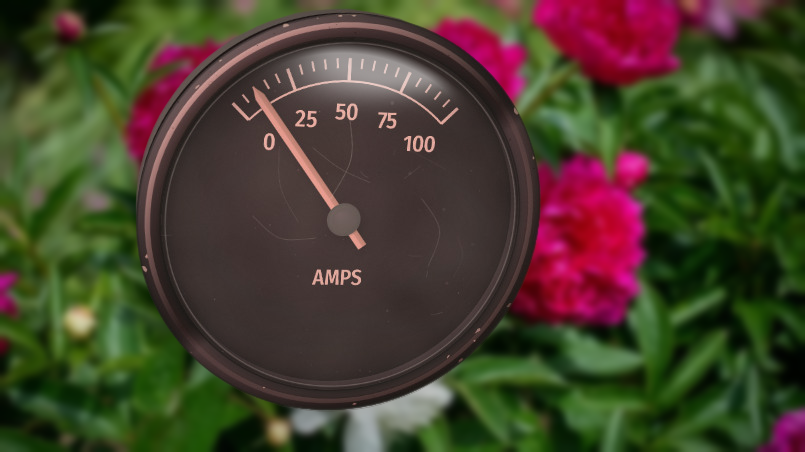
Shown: 10 A
